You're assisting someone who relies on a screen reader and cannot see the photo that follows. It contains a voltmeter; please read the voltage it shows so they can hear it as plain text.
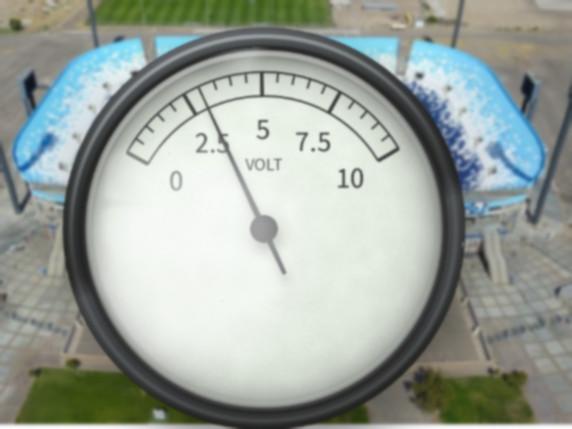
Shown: 3 V
